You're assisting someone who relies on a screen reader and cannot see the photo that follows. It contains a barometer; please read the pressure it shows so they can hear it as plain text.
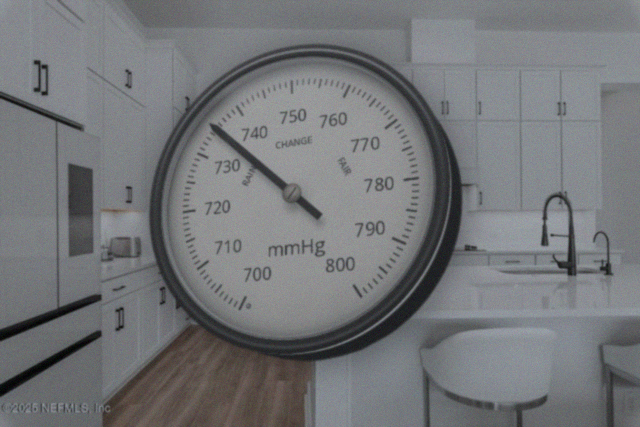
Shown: 735 mmHg
